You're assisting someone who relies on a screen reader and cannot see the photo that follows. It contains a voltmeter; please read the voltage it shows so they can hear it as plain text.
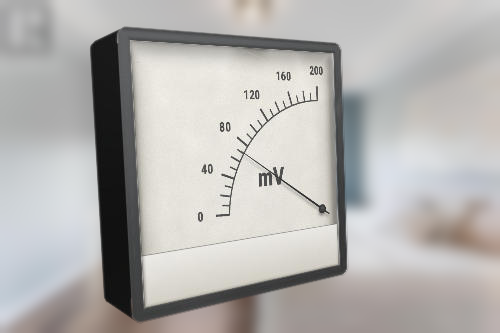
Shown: 70 mV
